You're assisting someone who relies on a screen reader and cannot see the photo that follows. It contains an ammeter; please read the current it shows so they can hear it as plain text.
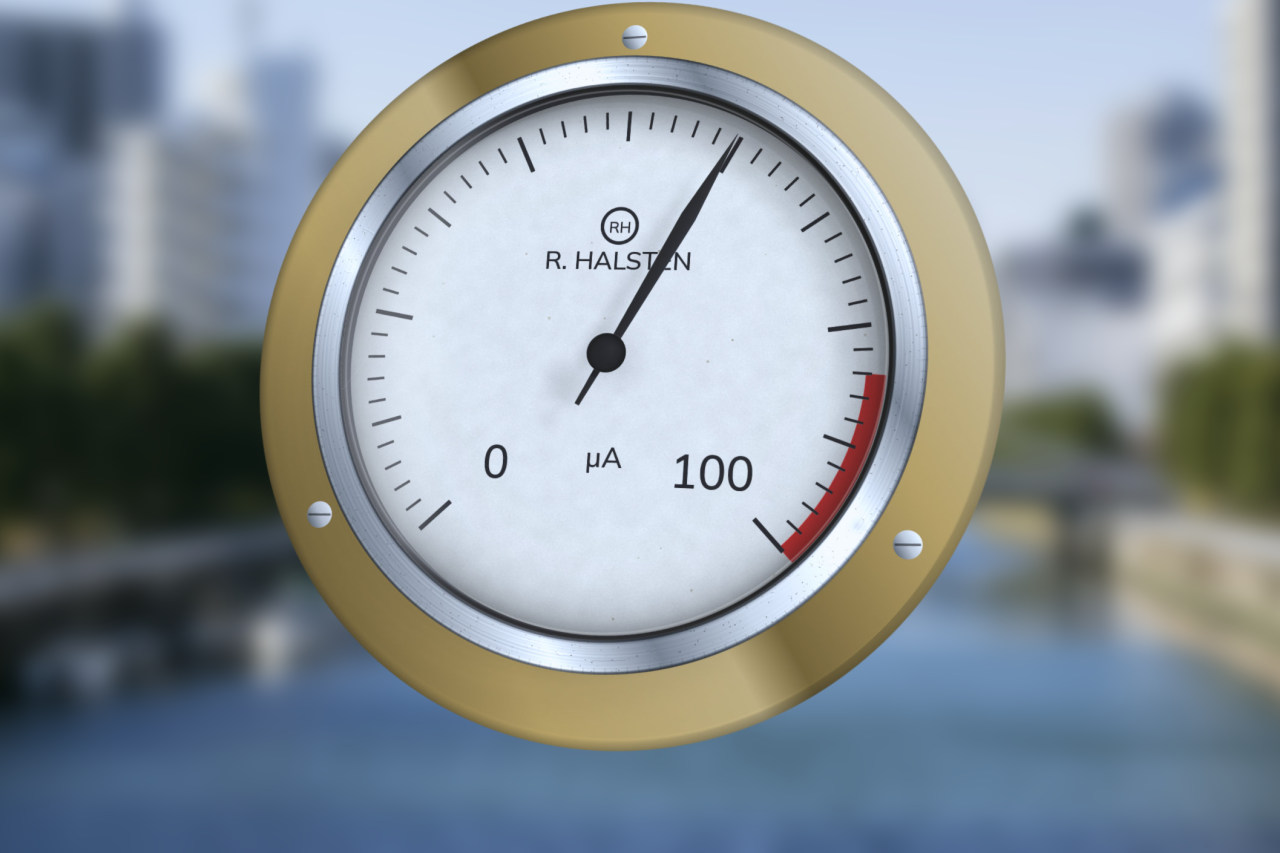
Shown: 60 µA
